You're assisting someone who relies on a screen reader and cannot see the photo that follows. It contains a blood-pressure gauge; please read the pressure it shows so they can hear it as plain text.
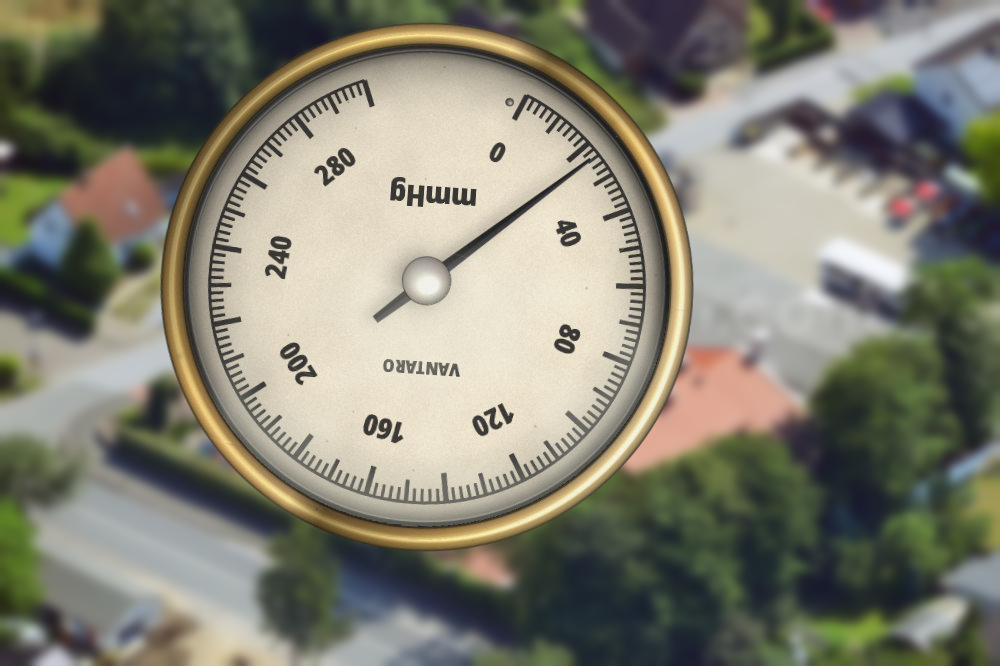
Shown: 24 mmHg
